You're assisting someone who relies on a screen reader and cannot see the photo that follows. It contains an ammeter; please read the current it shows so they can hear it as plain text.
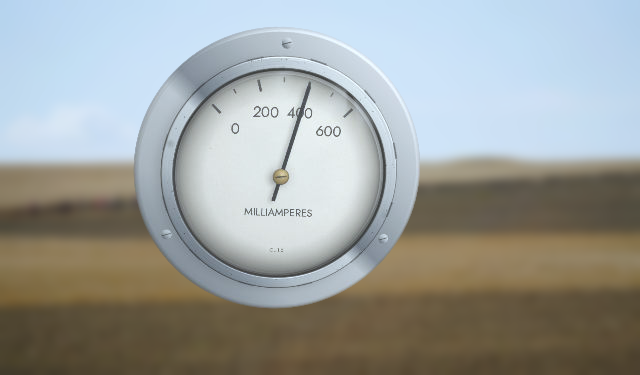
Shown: 400 mA
